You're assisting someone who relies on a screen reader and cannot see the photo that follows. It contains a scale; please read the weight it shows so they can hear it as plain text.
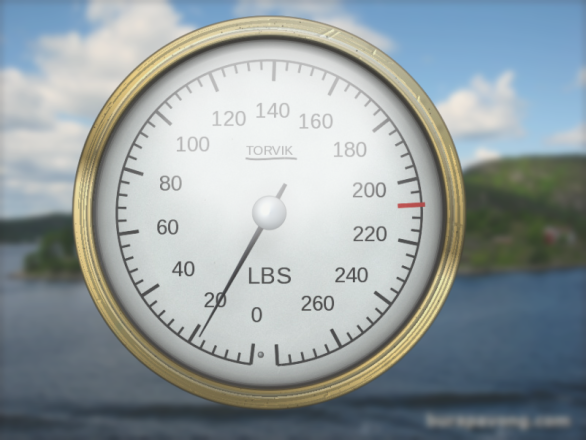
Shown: 18 lb
